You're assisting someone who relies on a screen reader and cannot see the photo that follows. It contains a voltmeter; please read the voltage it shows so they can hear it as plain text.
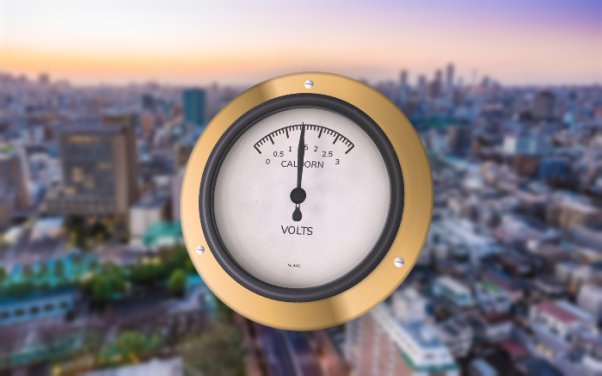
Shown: 1.5 V
